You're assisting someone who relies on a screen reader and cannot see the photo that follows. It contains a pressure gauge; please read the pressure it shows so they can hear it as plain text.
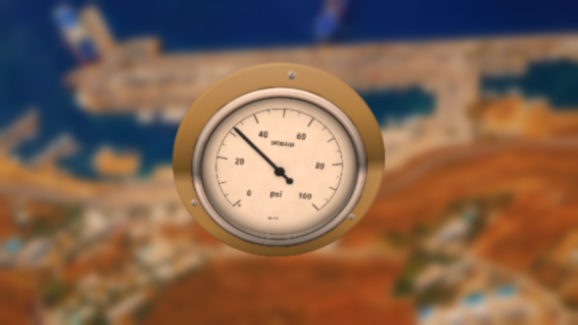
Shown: 32.5 psi
